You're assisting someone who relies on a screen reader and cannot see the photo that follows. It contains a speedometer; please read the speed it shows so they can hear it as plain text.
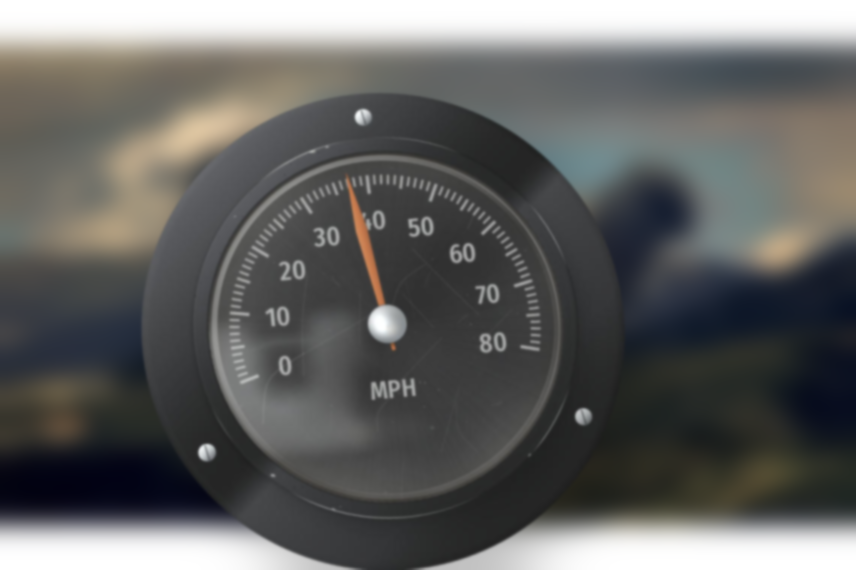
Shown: 37 mph
